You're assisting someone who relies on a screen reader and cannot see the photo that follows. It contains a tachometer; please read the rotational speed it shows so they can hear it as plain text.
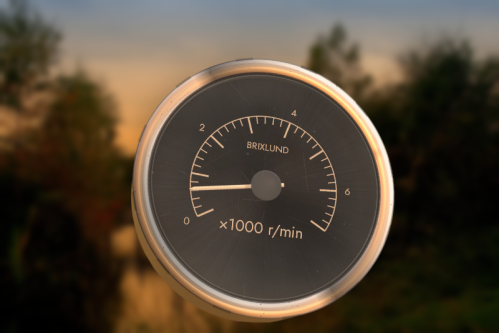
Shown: 600 rpm
